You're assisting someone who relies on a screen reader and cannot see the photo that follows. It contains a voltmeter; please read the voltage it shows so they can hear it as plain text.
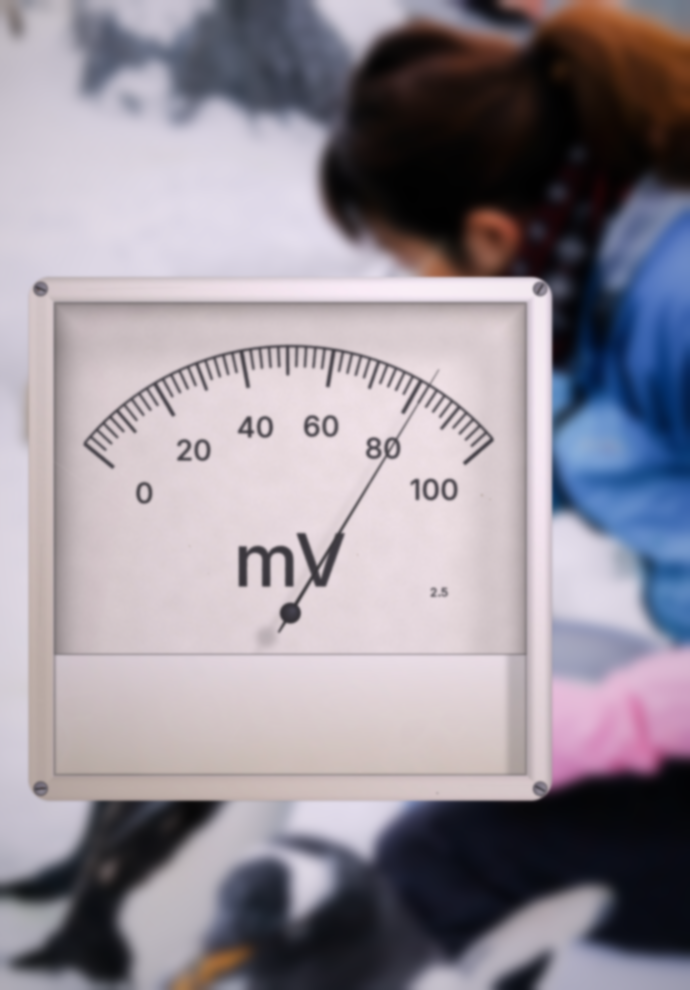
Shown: 82 mV
